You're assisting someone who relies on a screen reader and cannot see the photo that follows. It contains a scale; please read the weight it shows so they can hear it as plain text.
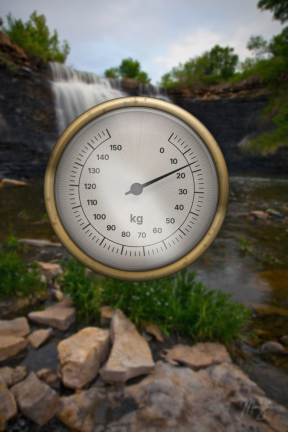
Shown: 16 kg
